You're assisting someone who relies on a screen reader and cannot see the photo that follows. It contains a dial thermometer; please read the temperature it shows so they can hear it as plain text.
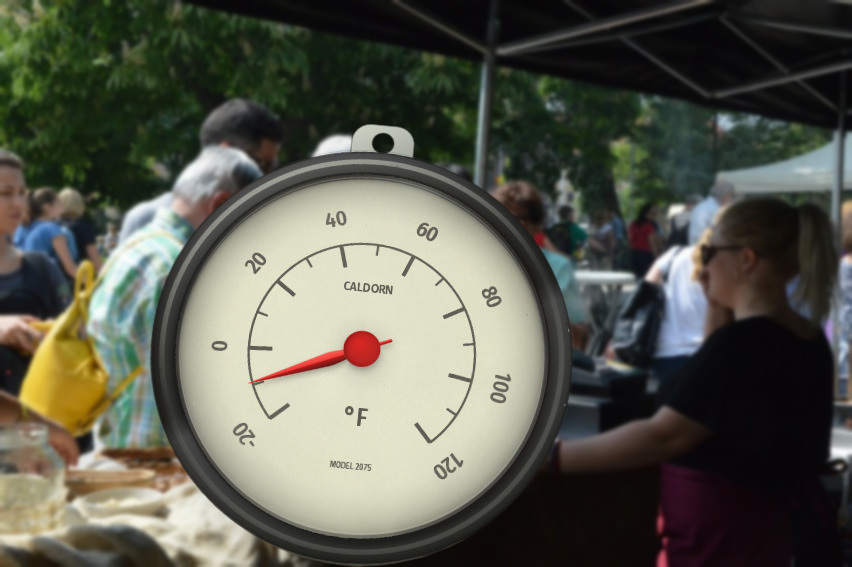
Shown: -10 °F
